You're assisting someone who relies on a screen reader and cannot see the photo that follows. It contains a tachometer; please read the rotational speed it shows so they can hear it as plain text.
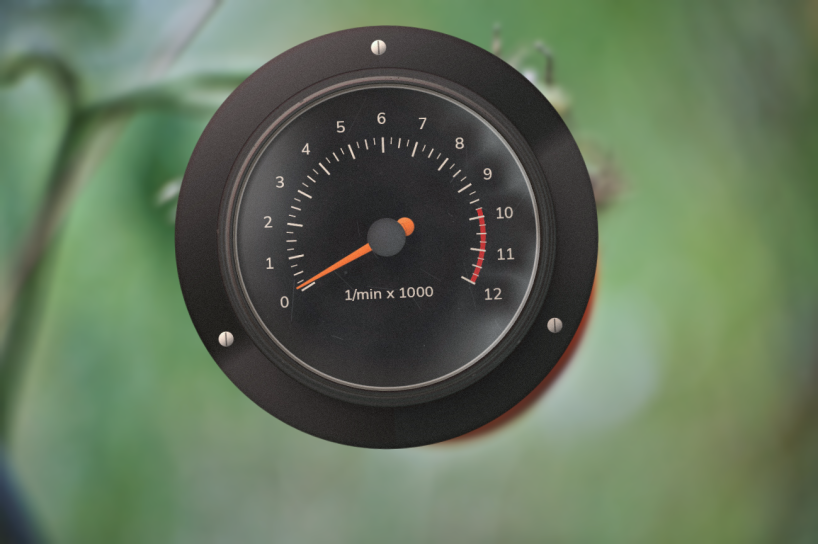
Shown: 125 rpm
